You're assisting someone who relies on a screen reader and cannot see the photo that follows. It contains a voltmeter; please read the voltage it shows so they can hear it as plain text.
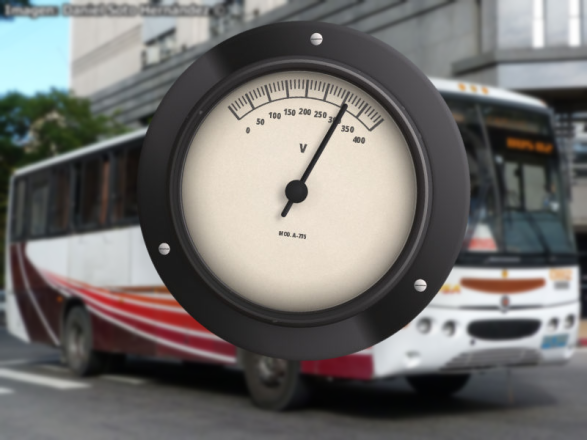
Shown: 310 V
